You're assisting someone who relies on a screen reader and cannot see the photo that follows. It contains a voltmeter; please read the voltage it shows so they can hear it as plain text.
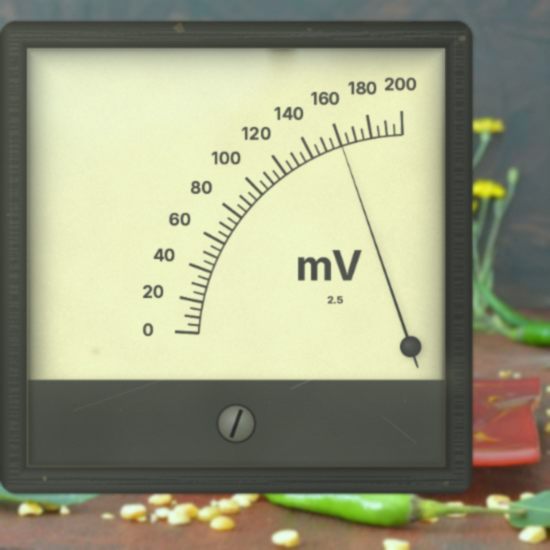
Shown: 160 mV
